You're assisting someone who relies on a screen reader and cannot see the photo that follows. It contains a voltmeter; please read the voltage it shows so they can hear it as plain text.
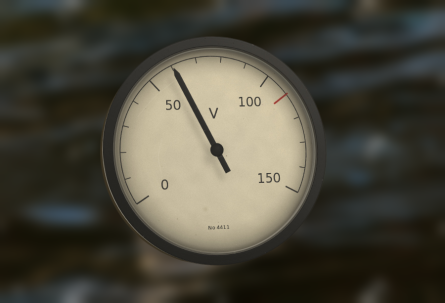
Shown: 60 V
